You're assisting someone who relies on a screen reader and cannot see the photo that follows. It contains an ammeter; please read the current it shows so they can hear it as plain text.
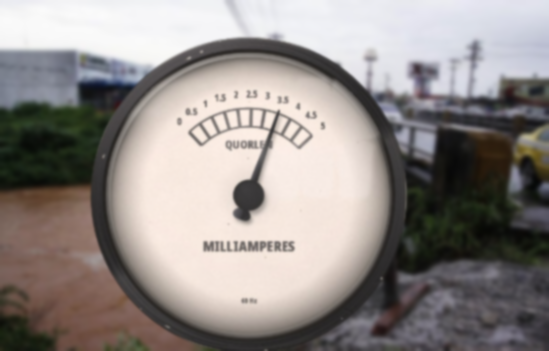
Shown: 3.5 mA
